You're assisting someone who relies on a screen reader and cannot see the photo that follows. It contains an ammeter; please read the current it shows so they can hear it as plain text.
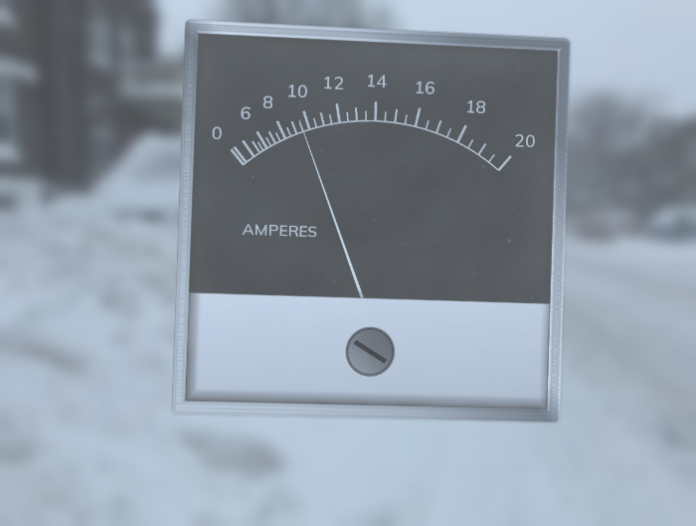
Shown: 9.5 A
